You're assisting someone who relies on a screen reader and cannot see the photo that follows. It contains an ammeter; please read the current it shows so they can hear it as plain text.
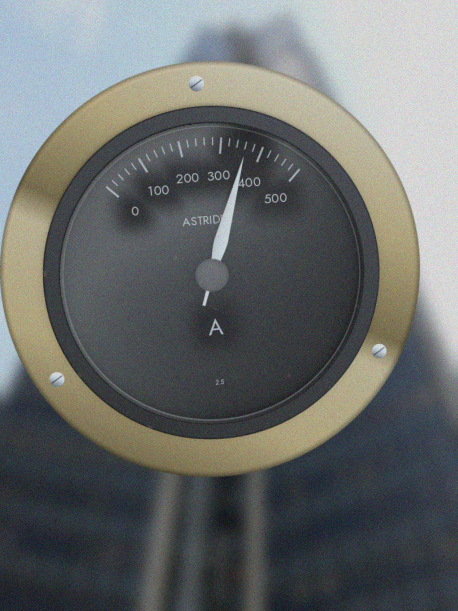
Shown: 360 A
